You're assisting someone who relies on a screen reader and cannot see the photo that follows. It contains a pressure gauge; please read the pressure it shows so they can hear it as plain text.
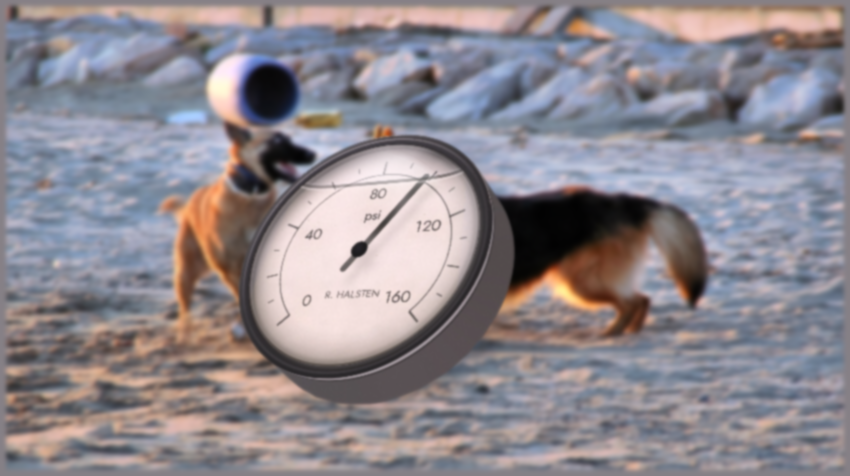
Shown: 100 psi
